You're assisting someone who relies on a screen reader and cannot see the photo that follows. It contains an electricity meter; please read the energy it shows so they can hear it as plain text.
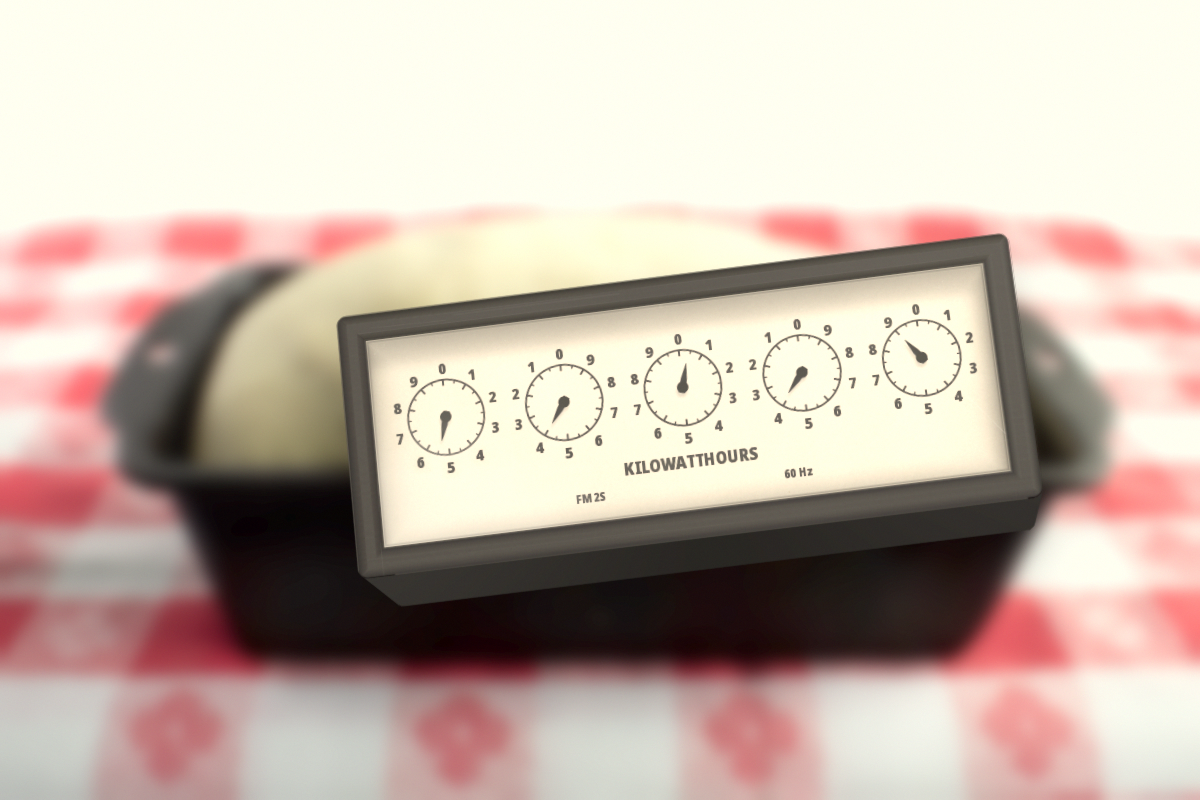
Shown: 54039 kWh
